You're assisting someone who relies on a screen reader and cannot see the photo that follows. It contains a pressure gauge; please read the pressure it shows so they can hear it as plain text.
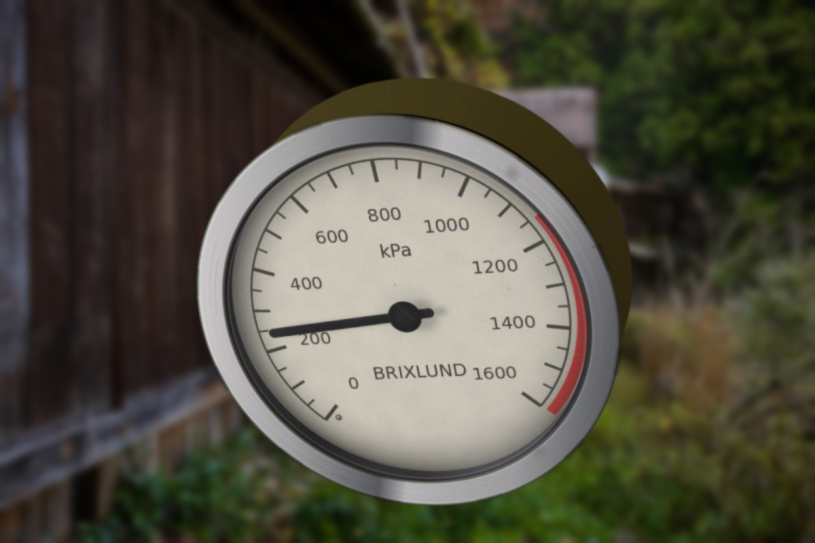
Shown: 250 kPa
